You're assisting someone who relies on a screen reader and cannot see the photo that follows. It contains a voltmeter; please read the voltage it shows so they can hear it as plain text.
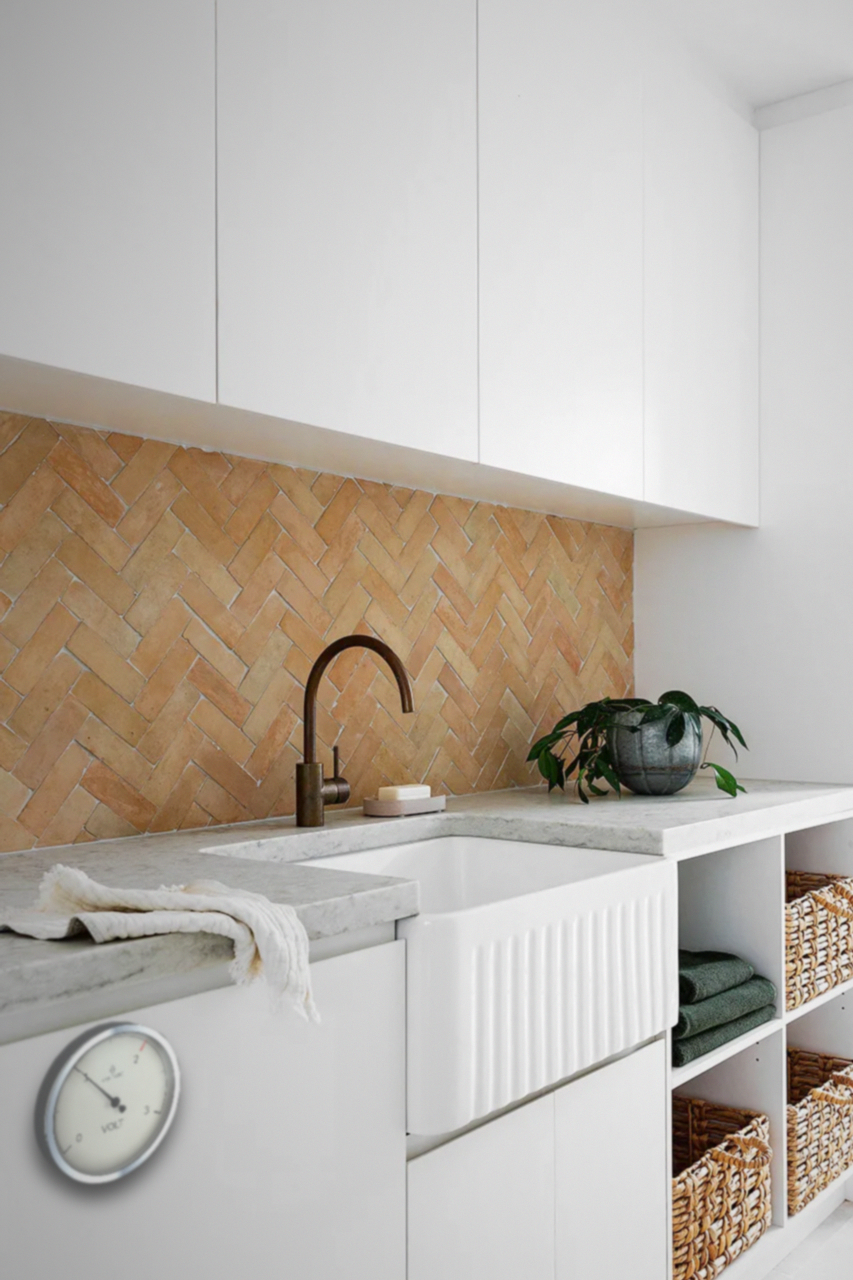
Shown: 1 V
